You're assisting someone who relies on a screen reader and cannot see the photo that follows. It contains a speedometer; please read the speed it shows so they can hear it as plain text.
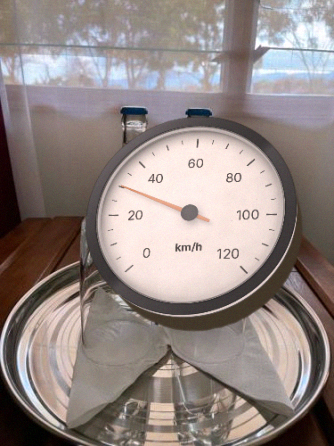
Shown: 30 km/h
